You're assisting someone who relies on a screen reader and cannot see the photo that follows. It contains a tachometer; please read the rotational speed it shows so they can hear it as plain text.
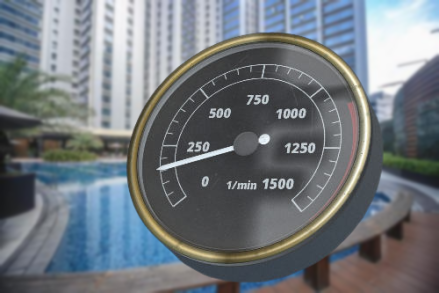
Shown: 150 rpm
